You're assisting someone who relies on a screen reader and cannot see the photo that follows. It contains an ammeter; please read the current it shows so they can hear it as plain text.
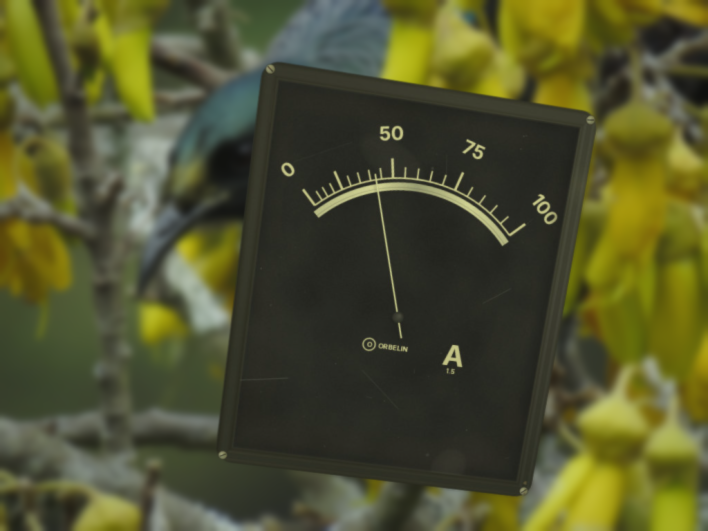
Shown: 42.5 A
